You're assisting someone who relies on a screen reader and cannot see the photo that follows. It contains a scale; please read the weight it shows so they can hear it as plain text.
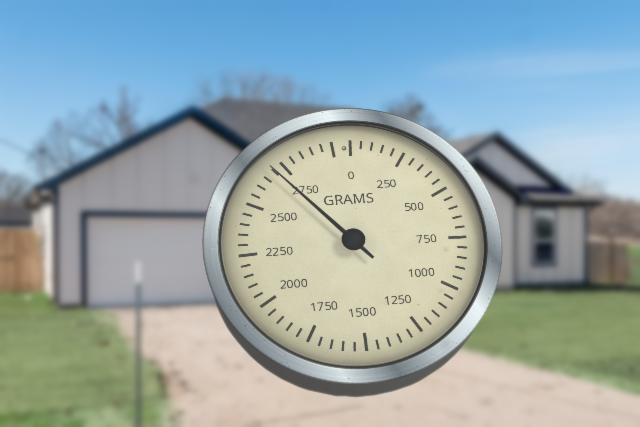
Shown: 2700 g
